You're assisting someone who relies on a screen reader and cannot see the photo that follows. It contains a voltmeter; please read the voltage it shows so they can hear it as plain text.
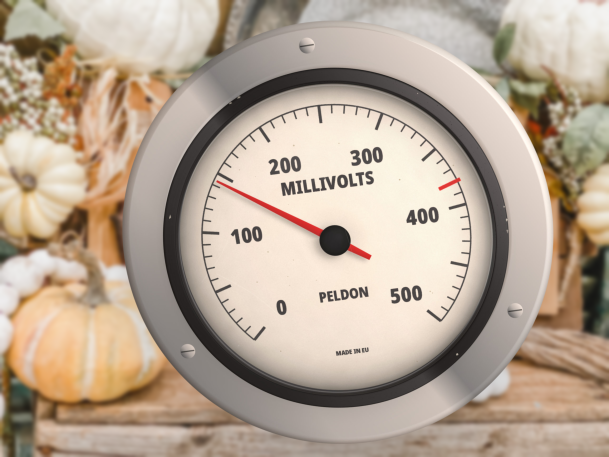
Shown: 145 mV
